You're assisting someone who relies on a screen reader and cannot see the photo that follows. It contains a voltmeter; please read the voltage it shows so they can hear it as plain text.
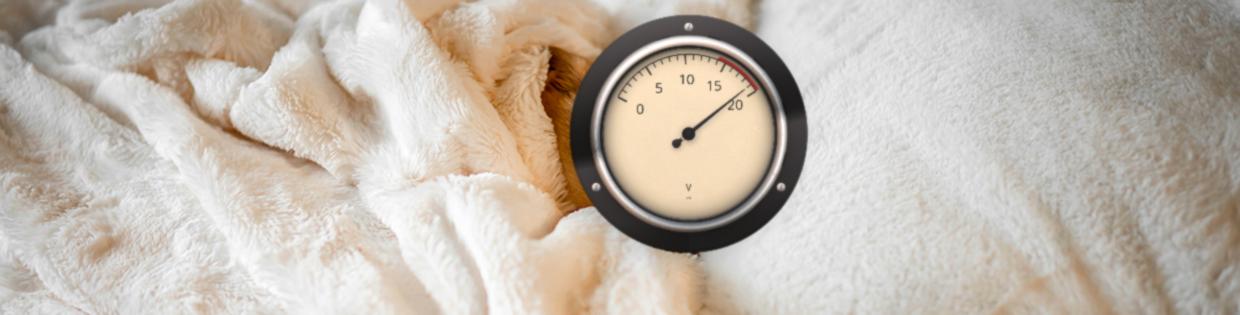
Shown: 19 V
